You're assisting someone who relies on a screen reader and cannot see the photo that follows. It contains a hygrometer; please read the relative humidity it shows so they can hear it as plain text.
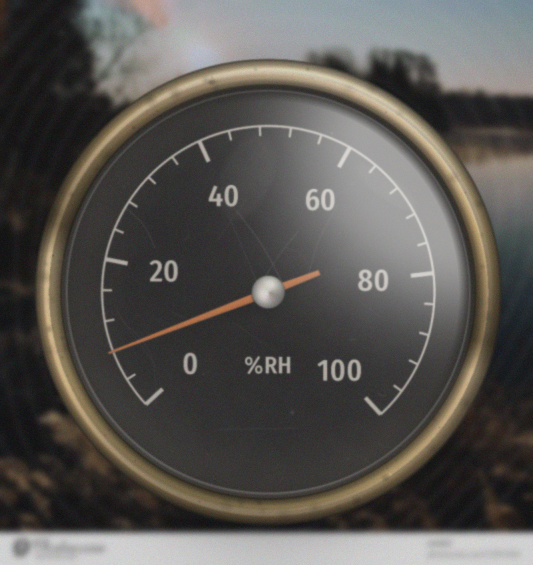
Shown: 8 %
